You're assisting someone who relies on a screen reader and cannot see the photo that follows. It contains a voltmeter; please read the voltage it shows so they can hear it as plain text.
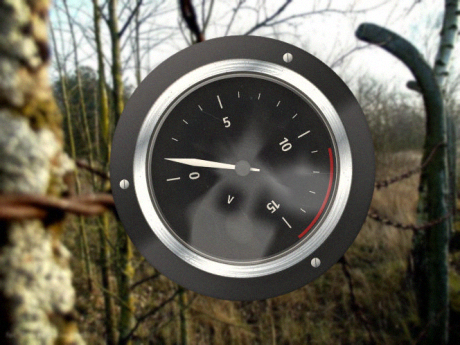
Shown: 1 V
